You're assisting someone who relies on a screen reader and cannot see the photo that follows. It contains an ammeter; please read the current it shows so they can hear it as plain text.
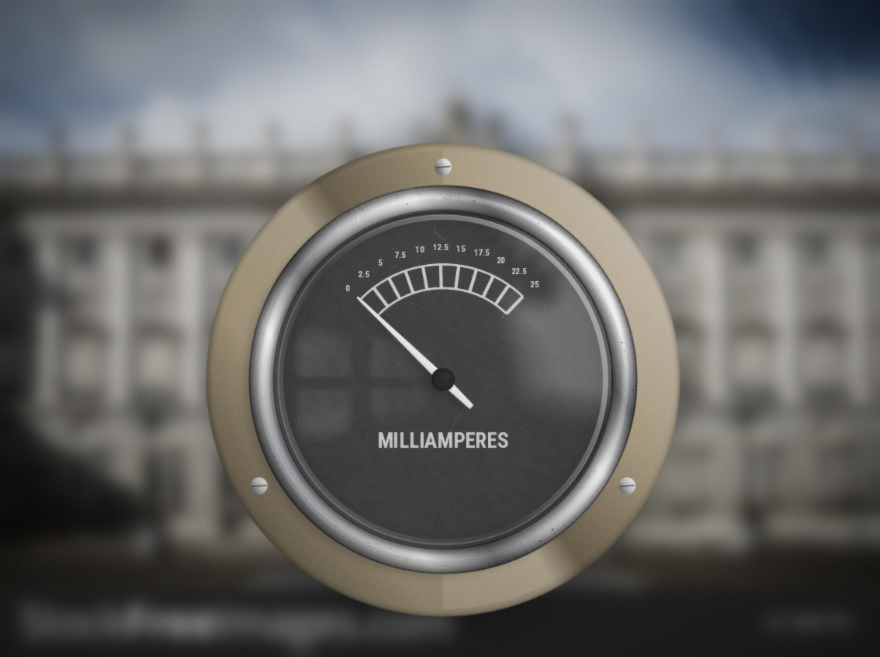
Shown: 0 mA
